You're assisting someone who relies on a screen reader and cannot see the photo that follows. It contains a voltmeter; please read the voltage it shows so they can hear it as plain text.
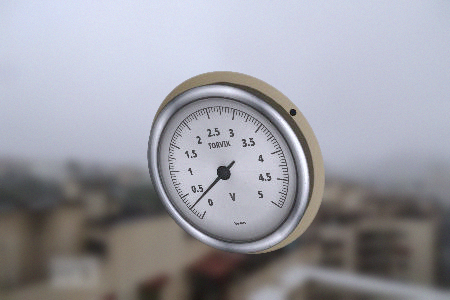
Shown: 0.25 V
